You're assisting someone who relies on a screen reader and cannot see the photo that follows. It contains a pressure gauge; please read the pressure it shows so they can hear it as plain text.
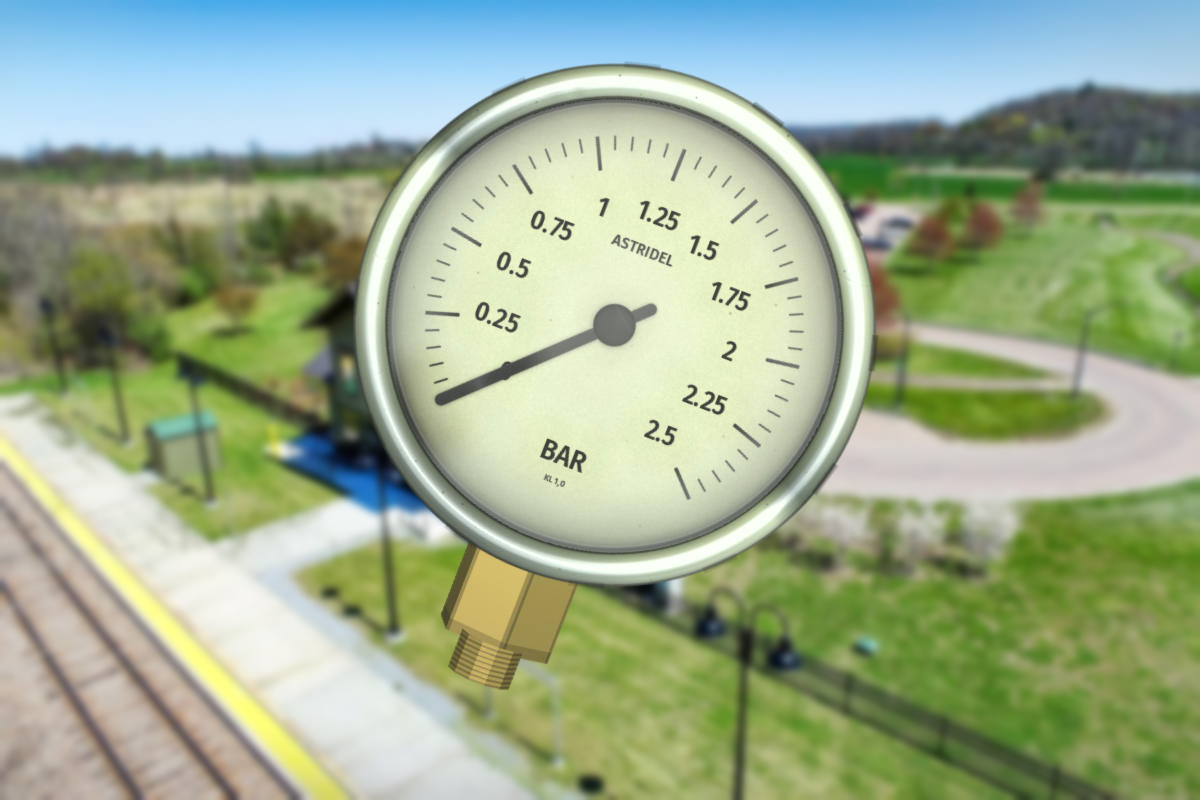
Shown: 0 bar
